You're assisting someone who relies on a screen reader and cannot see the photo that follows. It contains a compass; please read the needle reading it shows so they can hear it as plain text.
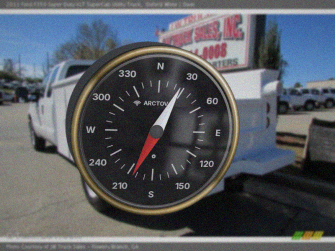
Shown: 205 °
